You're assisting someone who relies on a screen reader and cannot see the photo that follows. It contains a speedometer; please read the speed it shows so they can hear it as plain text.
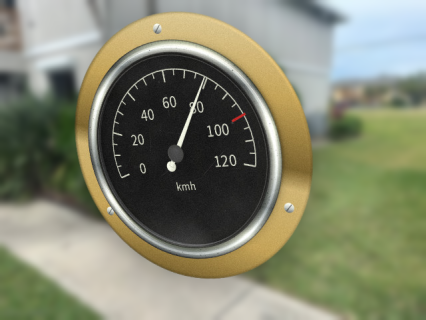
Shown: 80 km/h
